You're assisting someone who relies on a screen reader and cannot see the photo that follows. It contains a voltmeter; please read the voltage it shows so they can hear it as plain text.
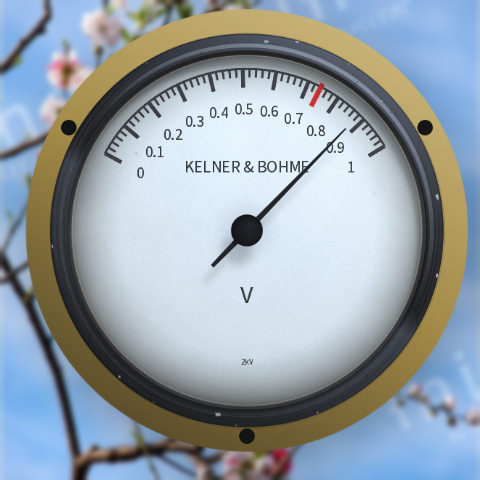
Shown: 0.88 V
